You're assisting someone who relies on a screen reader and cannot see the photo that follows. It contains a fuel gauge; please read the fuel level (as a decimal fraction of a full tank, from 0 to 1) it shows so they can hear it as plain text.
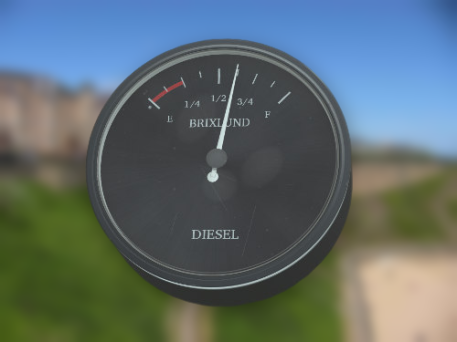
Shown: 0.625
